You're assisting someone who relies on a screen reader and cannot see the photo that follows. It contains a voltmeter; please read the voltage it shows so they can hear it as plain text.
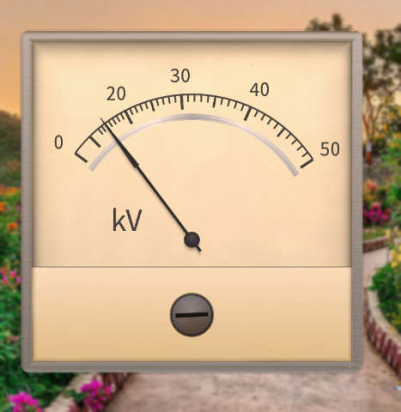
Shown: 15 kV
